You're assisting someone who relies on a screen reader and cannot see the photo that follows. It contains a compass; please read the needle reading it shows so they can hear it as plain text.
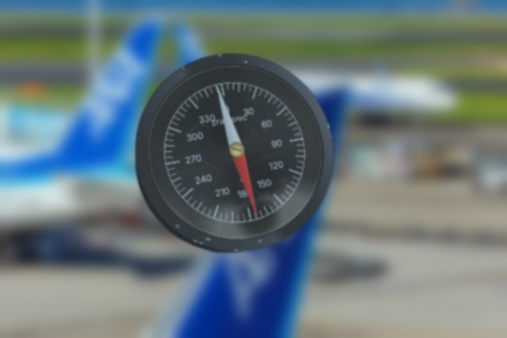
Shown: 175 °
